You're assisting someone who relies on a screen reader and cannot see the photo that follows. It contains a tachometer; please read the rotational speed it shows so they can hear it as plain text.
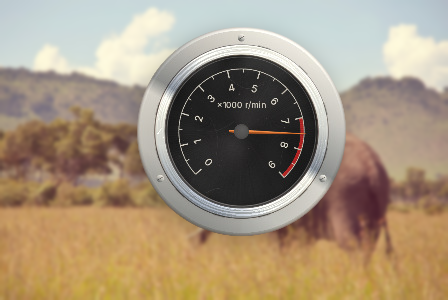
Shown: 7500 rpm
